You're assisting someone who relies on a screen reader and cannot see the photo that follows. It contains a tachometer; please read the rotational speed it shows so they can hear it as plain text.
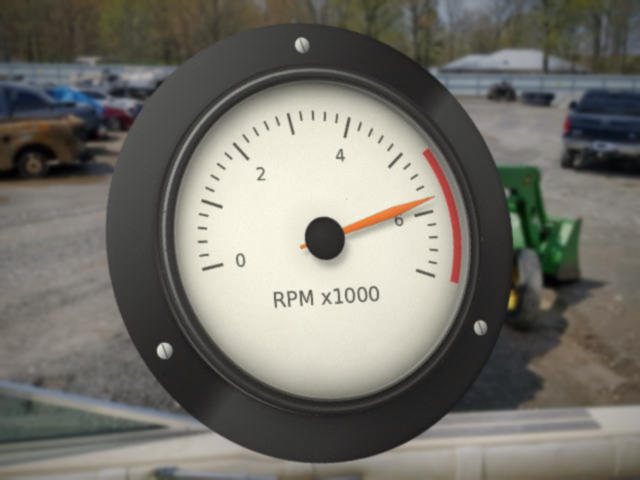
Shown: 5800 rpm
